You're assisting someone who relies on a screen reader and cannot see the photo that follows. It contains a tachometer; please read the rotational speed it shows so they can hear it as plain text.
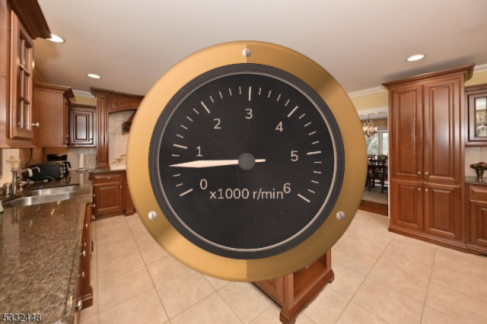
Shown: 600 rpm
